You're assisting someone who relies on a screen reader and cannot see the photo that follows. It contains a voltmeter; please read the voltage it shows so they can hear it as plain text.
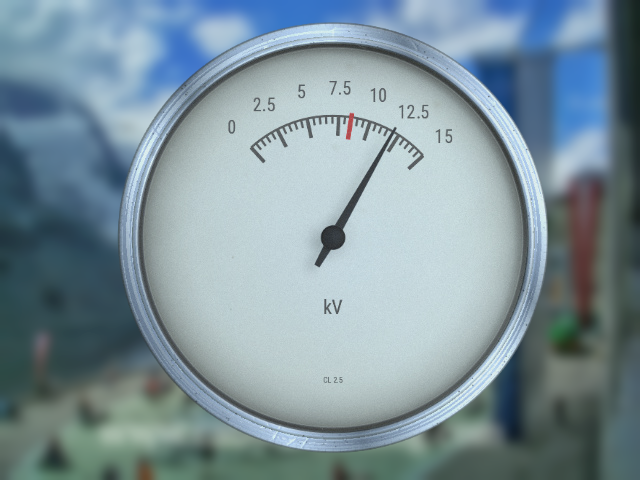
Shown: 12 kV
